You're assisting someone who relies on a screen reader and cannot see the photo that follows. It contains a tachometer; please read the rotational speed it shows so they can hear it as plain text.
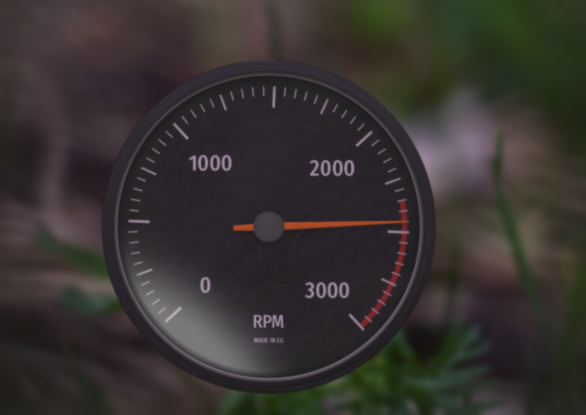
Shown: 2450 rpm
